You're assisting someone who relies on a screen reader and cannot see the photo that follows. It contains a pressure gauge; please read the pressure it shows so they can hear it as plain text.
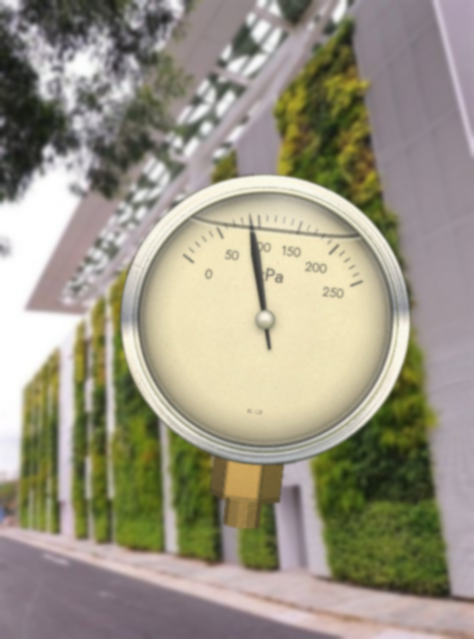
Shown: 90 kPa
